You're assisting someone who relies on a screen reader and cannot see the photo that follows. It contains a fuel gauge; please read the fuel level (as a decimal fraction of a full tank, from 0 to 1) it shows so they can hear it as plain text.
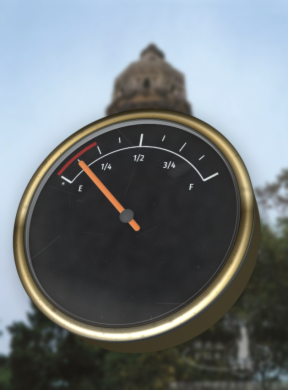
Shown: 0.125
